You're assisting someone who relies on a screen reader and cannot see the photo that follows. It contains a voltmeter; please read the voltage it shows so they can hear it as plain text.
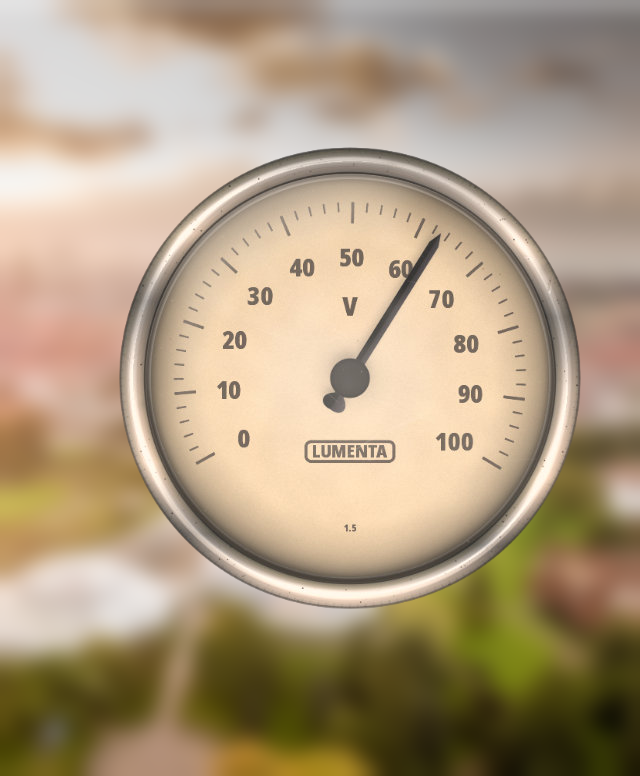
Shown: 63 V
